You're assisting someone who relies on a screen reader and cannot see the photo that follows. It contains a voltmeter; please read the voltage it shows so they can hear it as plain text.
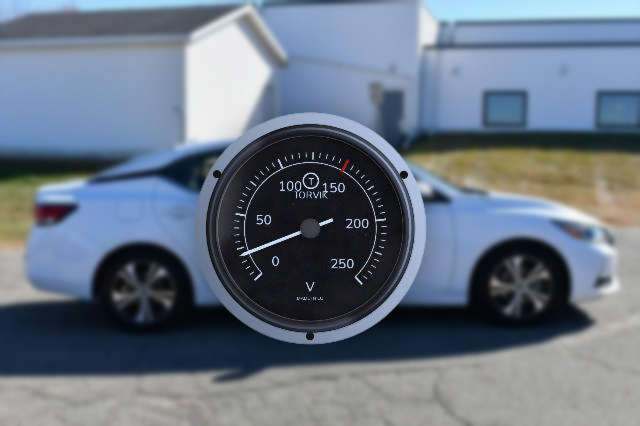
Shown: 20 V
